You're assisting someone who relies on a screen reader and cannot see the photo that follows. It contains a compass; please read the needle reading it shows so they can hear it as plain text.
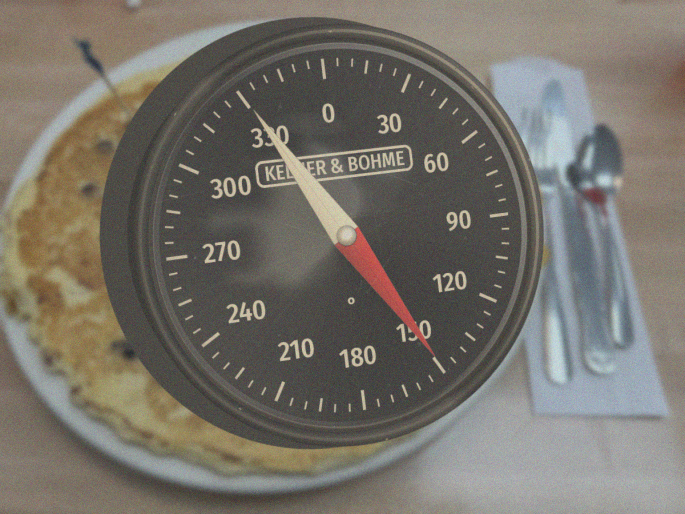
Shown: 150 °
